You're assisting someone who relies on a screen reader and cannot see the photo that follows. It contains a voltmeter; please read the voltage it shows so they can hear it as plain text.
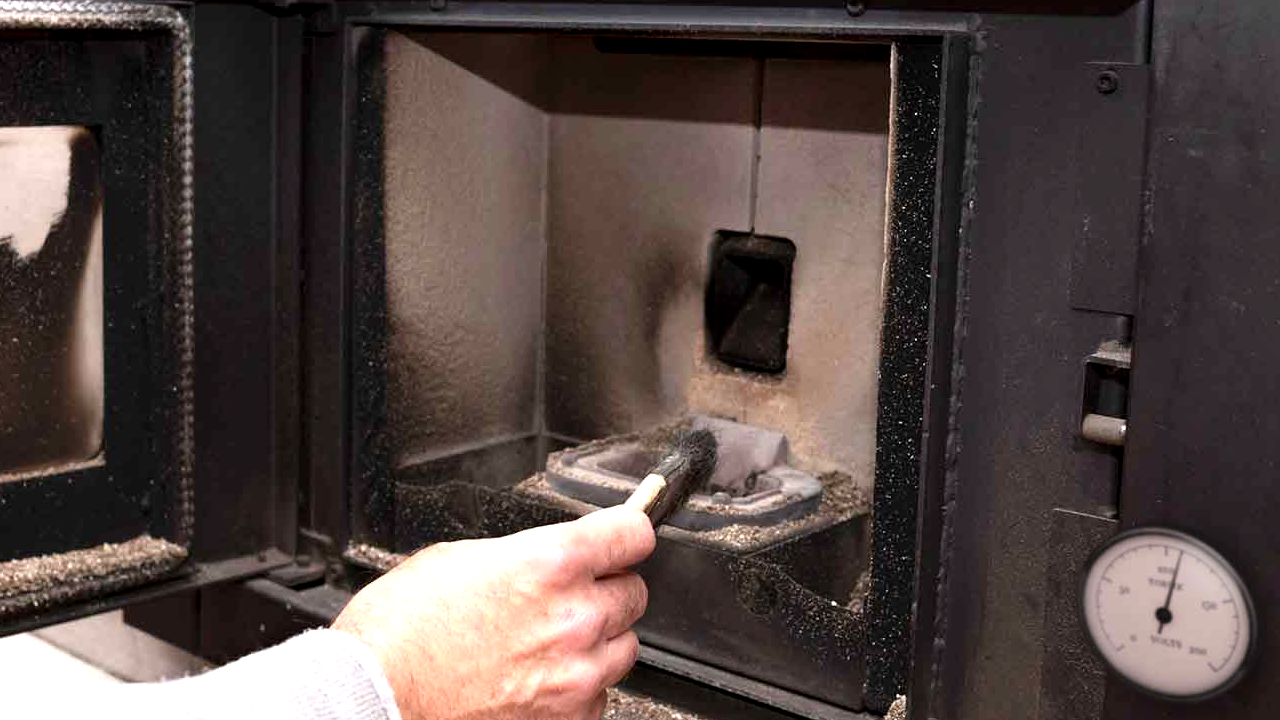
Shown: 110 V
